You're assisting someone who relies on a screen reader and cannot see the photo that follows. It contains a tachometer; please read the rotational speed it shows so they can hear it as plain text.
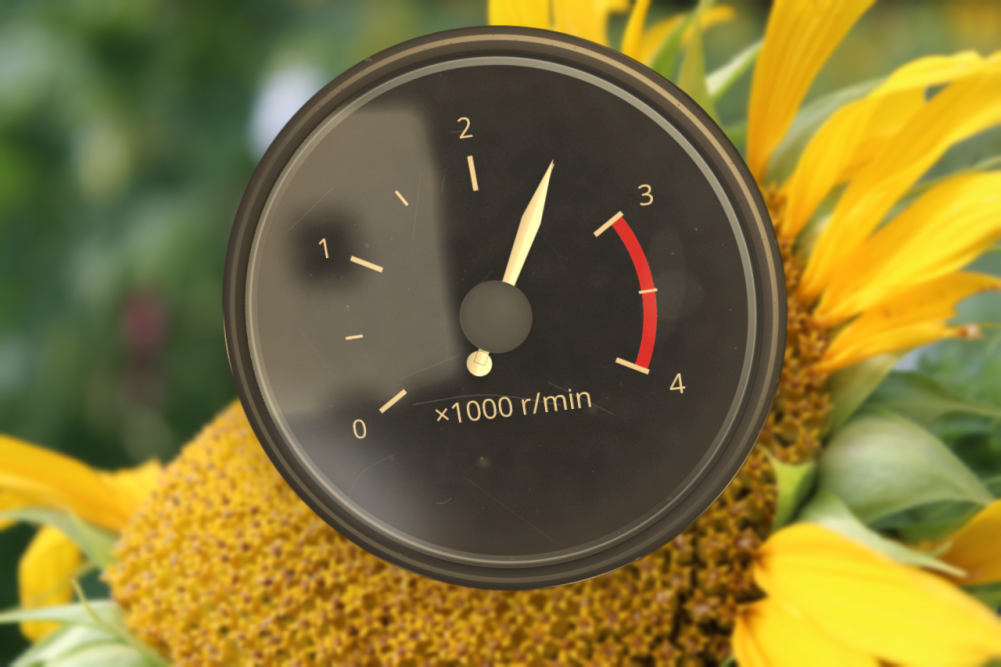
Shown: 2500 rpm
